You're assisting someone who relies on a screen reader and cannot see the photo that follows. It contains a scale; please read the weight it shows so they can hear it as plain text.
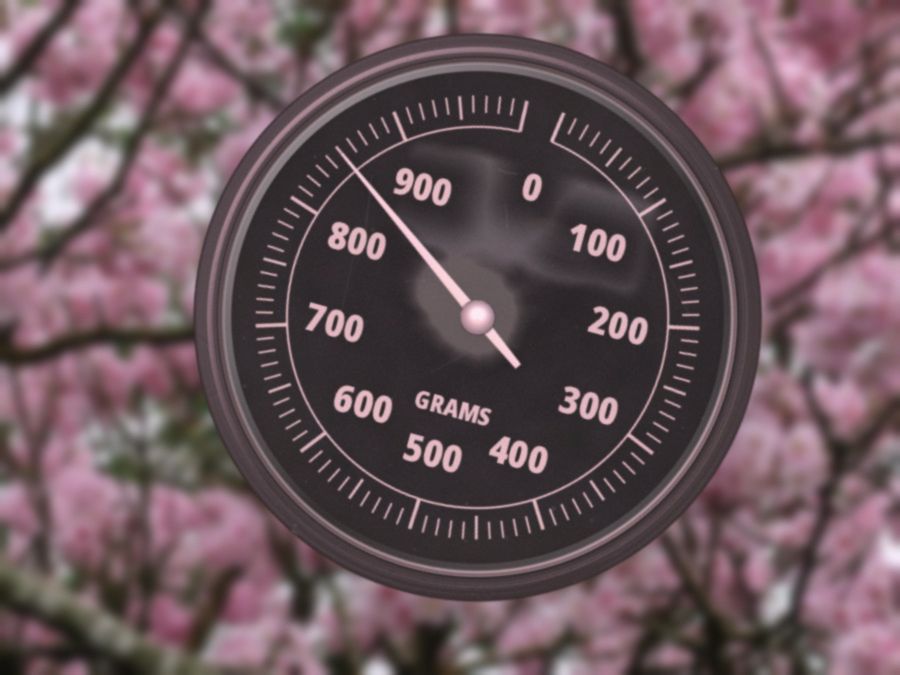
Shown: 850 g
